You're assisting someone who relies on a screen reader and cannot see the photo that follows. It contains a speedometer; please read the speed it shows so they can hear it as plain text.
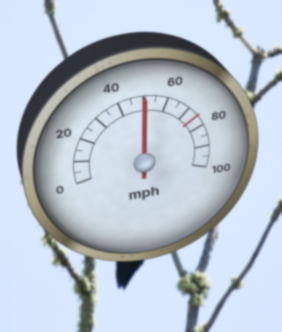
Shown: 50 mph
